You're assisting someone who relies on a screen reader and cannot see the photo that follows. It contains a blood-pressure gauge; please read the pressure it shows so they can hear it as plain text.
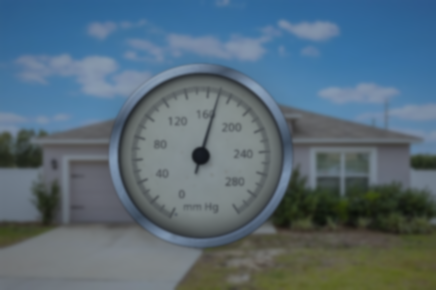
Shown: 170 mmHg
